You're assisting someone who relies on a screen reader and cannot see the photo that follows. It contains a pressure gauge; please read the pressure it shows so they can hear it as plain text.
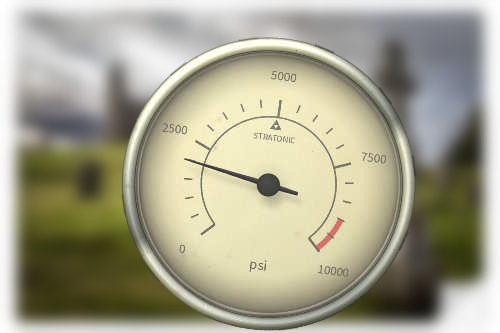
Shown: 2000 psi
